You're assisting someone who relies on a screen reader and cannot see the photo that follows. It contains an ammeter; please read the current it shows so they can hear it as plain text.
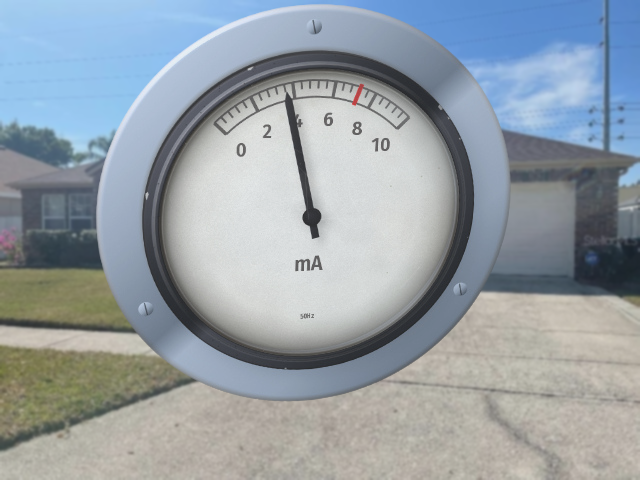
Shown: 3.6 mA
